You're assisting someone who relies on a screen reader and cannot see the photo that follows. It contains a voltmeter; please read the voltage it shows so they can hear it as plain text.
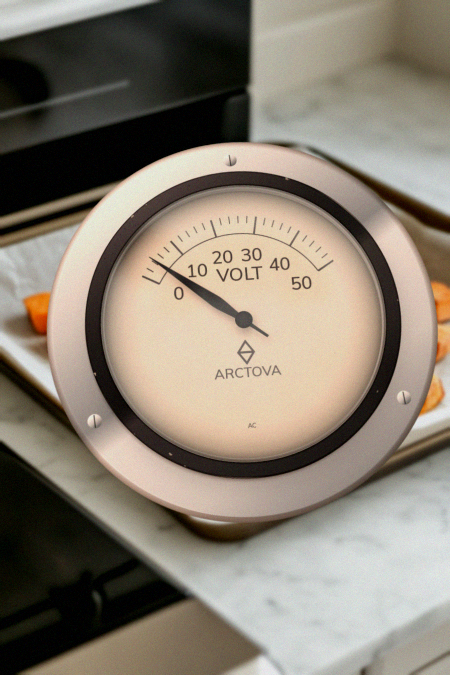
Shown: 4 V
